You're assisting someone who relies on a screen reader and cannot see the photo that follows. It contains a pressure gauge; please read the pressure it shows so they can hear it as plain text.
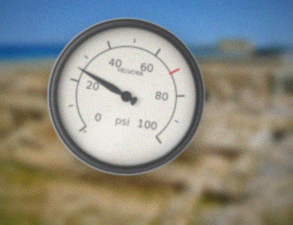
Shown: 25 psi
